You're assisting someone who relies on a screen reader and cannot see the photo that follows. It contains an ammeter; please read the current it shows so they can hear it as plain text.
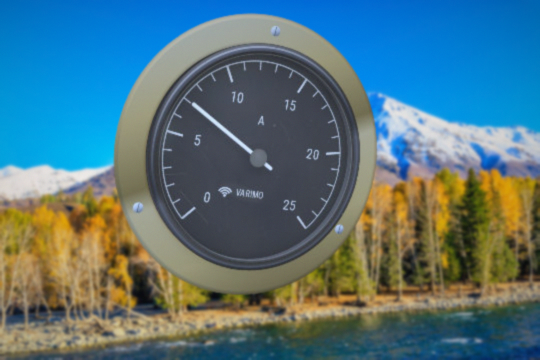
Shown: 7 A
